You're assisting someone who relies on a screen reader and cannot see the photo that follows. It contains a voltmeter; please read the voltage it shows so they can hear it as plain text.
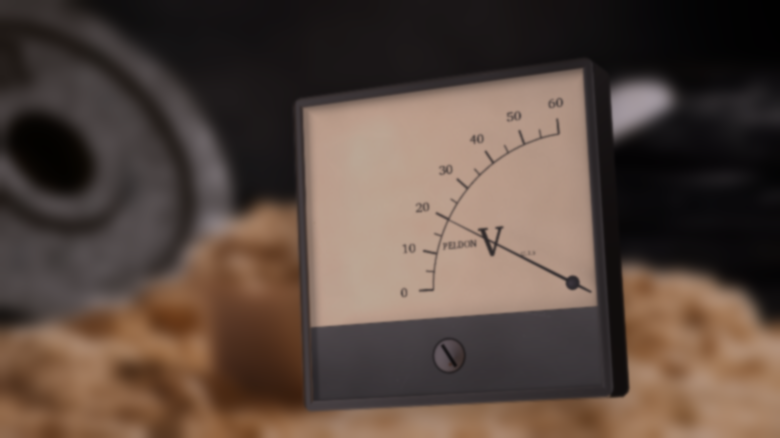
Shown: 20 V
